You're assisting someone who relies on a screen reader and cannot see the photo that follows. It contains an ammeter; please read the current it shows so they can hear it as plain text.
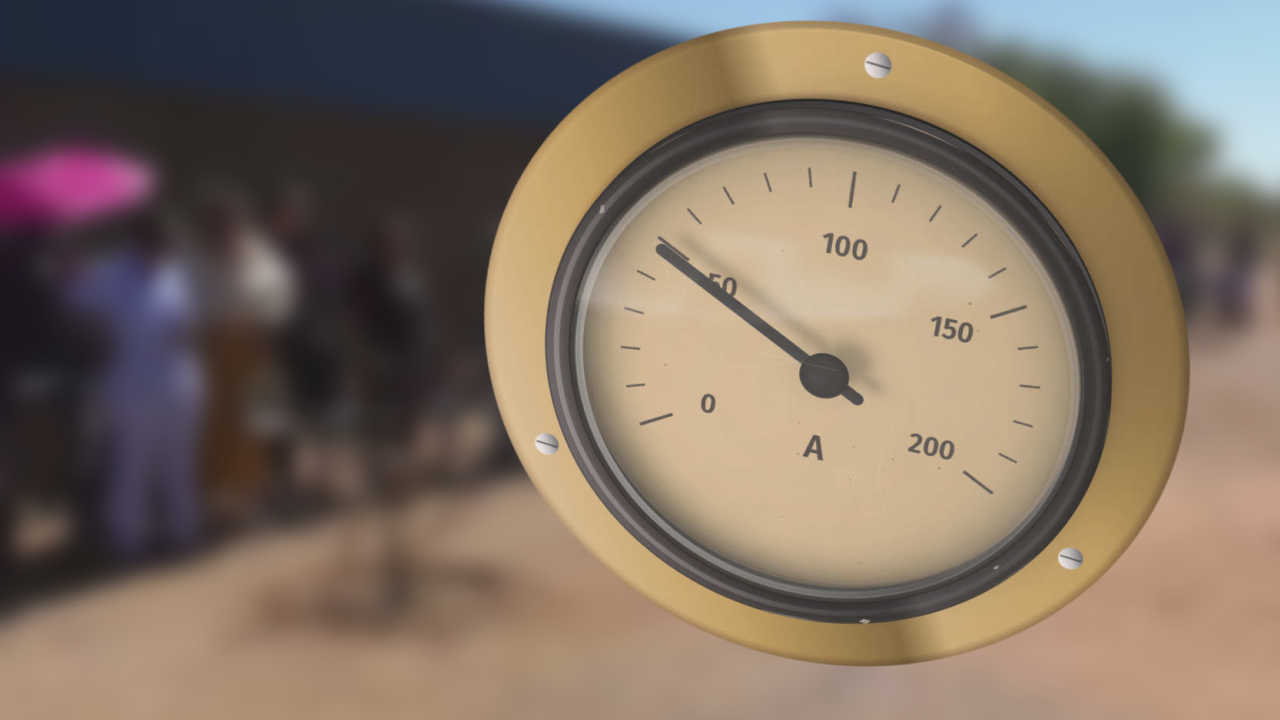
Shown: 50 A
